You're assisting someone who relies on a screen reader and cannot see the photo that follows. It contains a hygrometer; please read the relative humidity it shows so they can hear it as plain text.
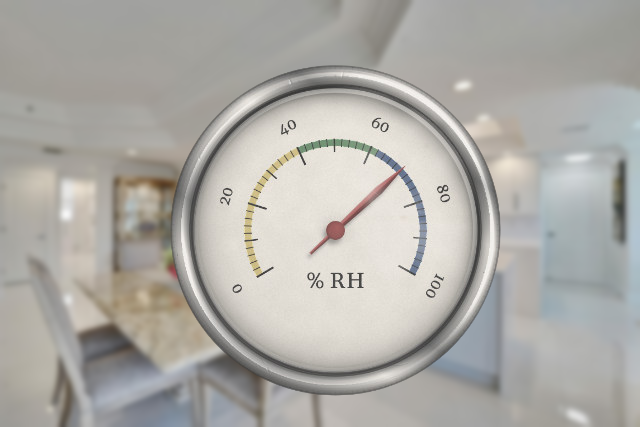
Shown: 70 %
